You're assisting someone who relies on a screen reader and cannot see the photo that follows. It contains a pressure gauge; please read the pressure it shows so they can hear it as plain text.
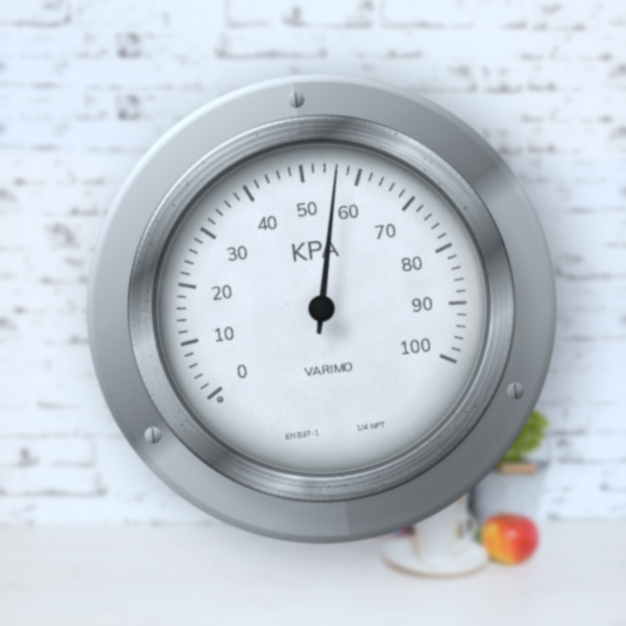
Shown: 56 kPa
